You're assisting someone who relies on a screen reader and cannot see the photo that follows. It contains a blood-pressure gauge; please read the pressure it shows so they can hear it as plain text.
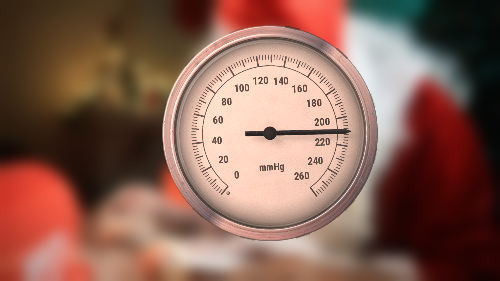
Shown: 210 mmHg
